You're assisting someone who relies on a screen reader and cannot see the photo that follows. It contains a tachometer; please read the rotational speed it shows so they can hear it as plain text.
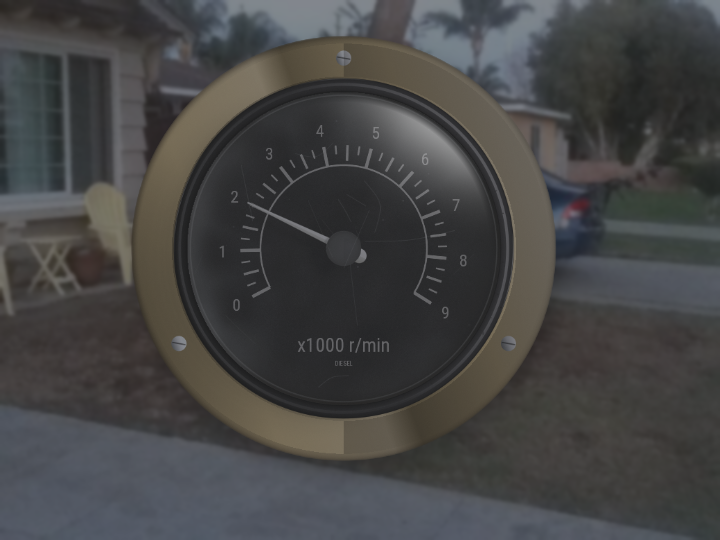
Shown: 2000 rpm
